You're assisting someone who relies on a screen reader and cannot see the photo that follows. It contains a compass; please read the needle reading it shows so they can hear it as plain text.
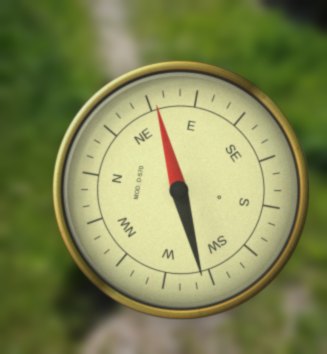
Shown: 65 °
